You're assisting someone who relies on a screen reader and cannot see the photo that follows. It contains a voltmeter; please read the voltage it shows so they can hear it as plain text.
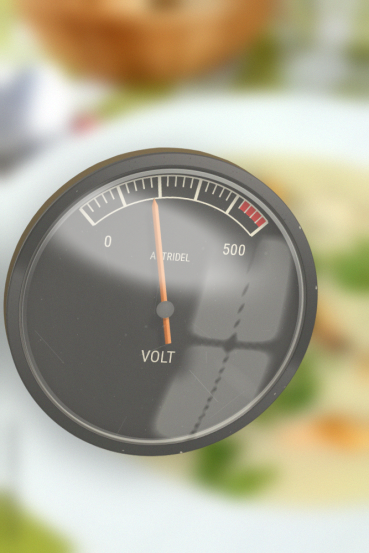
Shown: 180 V
